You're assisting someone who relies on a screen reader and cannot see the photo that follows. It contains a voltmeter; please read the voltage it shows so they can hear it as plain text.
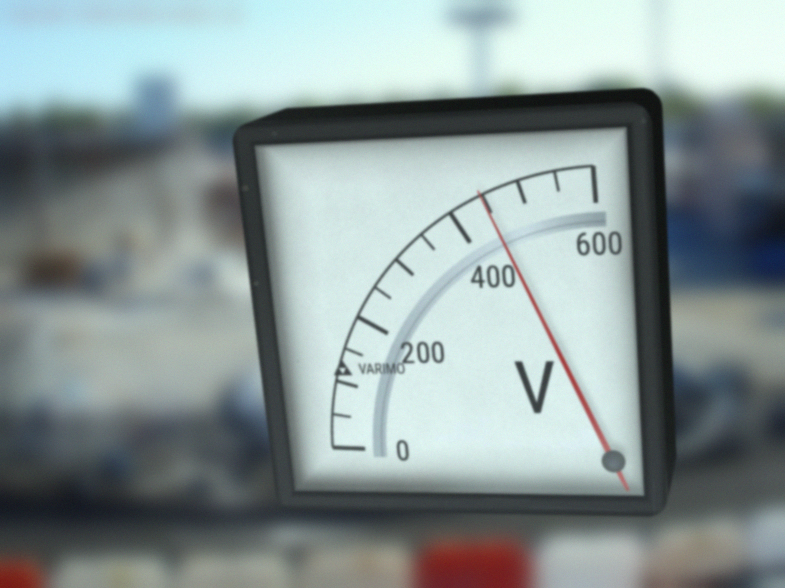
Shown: 450 V
